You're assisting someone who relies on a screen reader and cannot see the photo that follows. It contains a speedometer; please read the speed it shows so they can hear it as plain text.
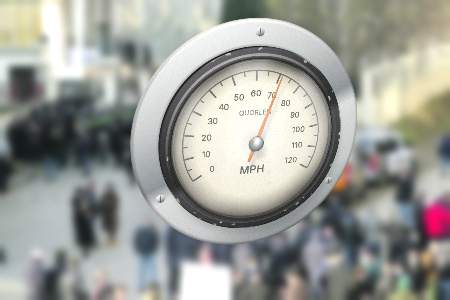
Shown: 70 mph
